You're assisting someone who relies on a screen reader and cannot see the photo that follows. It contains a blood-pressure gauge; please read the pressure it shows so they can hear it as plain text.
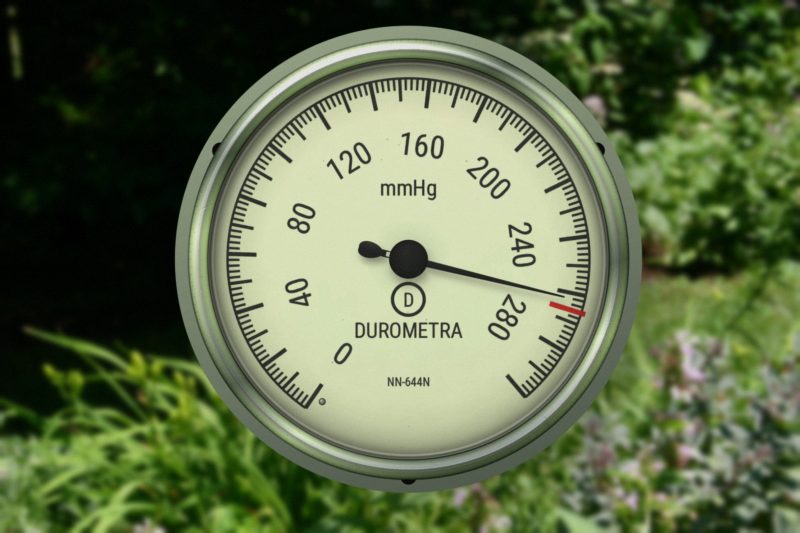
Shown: 262 mmHg
